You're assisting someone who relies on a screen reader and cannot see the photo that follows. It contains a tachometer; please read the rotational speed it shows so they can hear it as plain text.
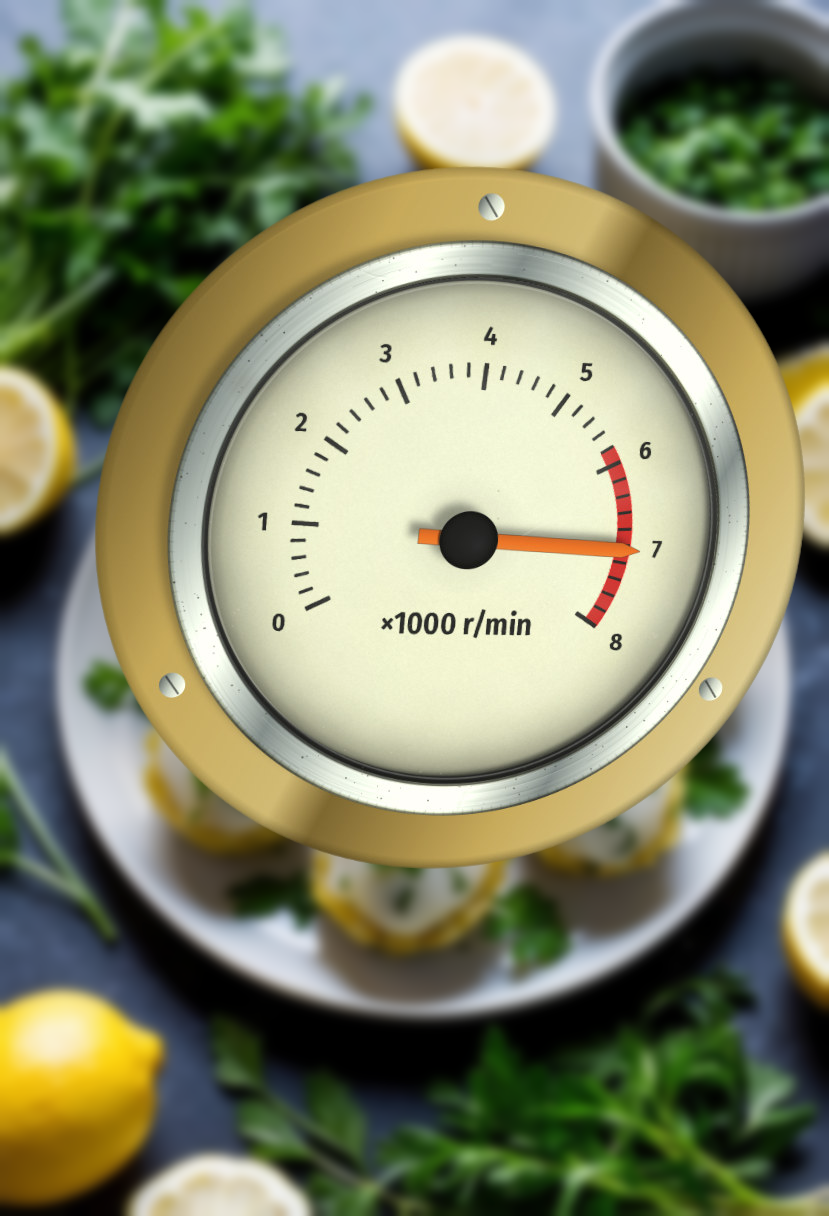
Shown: 7000 rpm
